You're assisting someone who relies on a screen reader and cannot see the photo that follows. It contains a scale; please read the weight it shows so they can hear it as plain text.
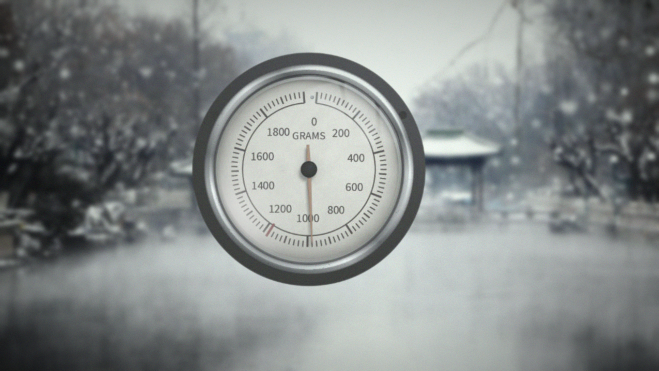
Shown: 980 g
